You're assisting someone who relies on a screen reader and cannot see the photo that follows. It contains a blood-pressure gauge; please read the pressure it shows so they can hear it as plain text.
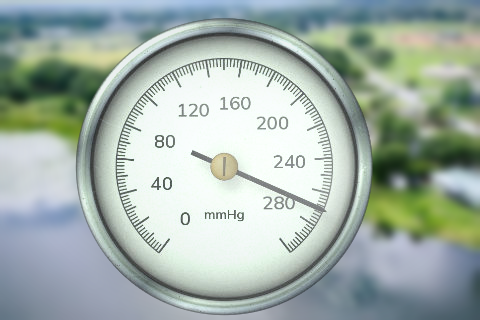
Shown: 270 mmHg
